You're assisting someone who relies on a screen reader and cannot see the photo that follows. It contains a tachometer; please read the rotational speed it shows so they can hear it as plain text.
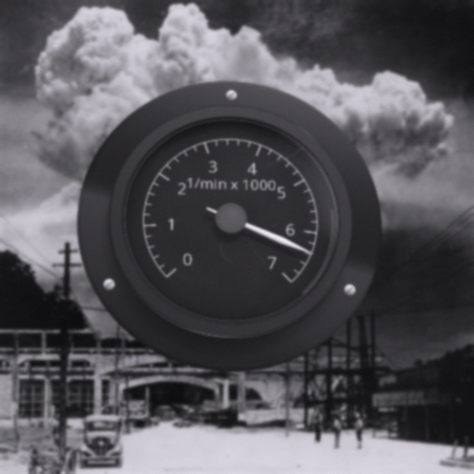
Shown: 6400 rpm
